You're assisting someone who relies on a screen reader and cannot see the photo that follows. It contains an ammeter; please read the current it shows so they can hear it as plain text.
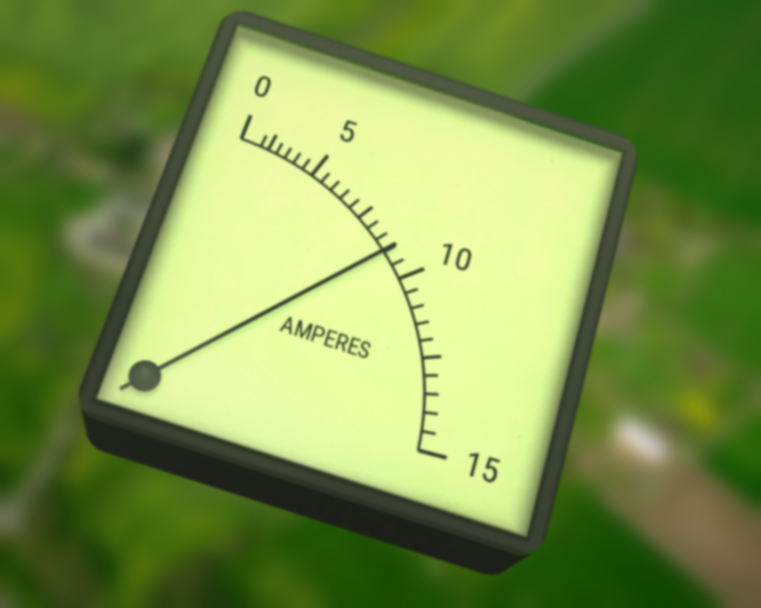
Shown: 9 A
